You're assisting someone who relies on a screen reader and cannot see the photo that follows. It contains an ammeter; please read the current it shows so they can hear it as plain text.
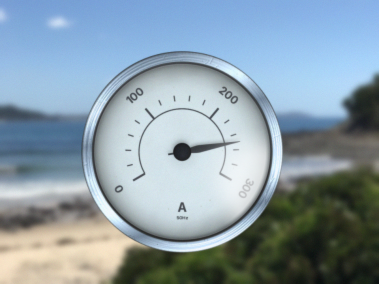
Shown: 250 A
